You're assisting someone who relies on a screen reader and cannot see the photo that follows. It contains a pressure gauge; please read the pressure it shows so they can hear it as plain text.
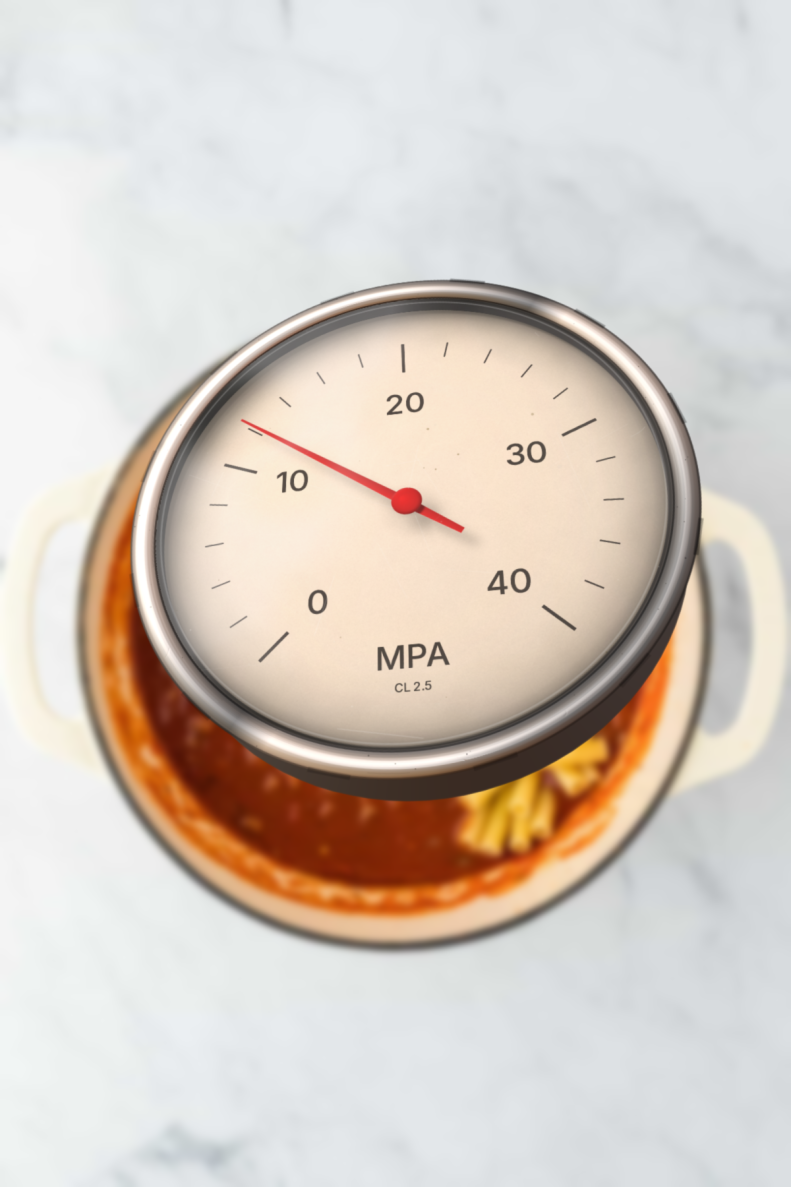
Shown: 12 MPa
